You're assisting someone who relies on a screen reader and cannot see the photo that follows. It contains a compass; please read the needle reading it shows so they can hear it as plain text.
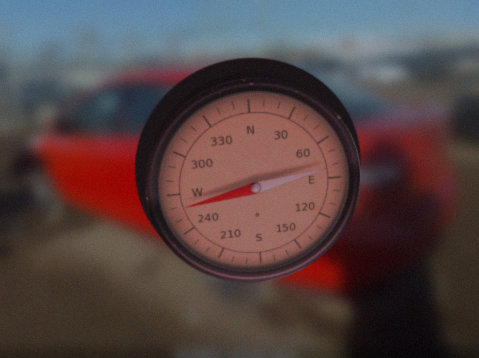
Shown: 260 °
